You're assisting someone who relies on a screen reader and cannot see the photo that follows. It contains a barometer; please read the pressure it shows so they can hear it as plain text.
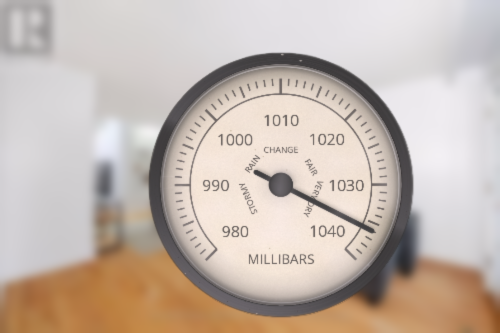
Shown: 1036 mbar
